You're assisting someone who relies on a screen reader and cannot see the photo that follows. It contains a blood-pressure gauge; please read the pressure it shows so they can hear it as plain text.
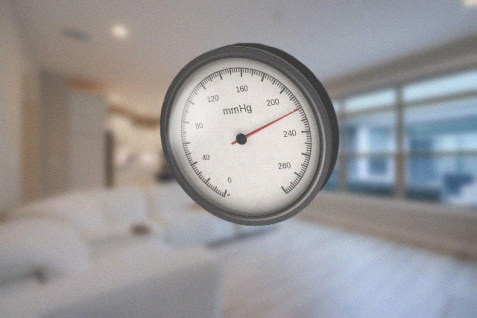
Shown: 220 mmHg
